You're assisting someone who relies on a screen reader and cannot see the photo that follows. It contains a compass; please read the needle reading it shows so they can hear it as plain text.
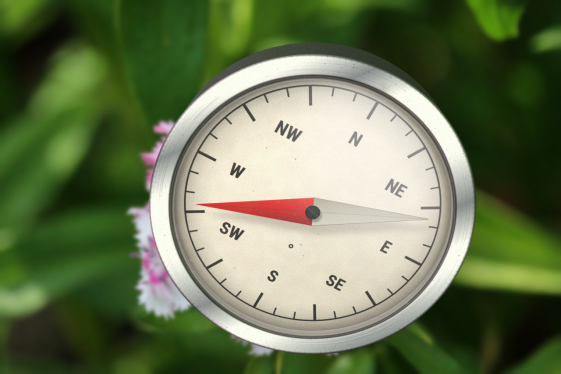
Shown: 245 °
